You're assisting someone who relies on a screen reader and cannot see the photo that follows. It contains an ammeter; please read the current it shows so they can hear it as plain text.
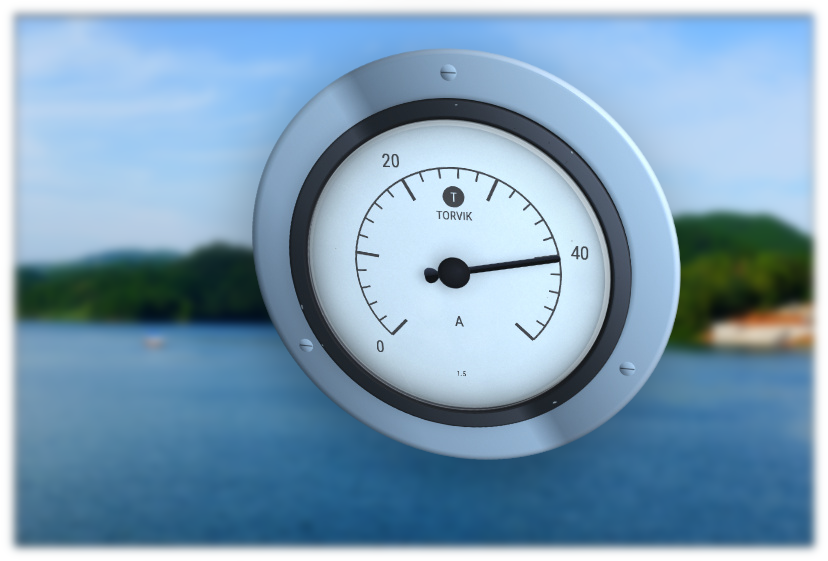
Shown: 40 A
